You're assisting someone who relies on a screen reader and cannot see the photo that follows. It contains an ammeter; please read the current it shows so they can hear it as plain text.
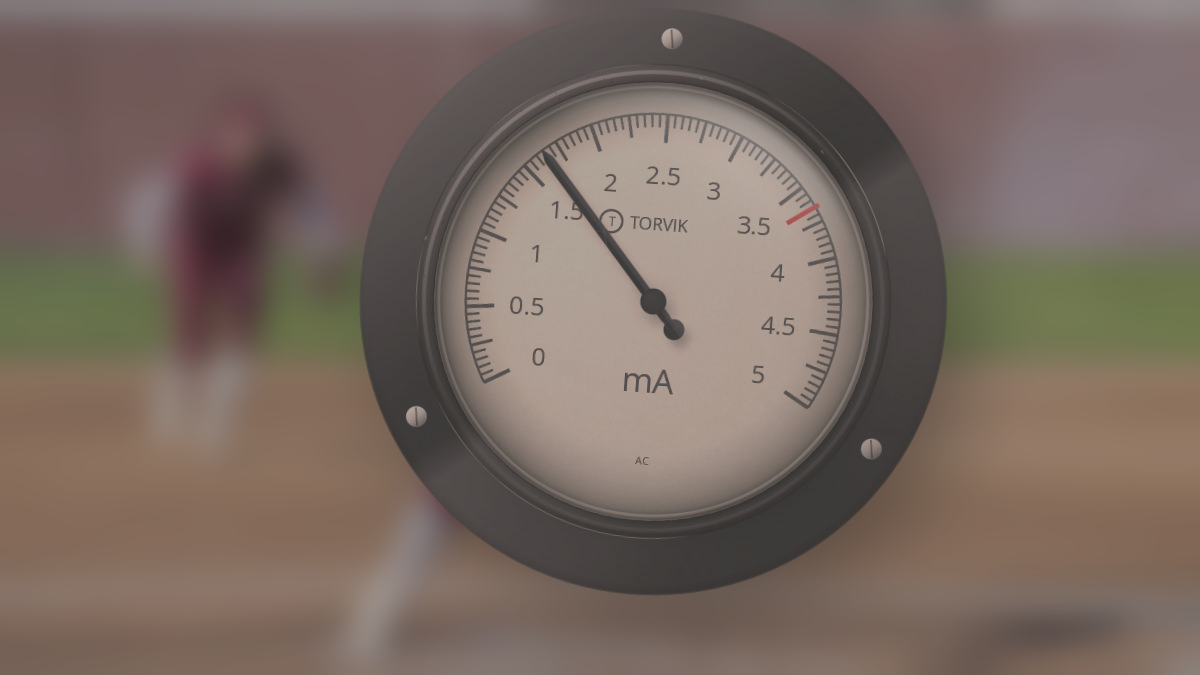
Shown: 1.65 mA
